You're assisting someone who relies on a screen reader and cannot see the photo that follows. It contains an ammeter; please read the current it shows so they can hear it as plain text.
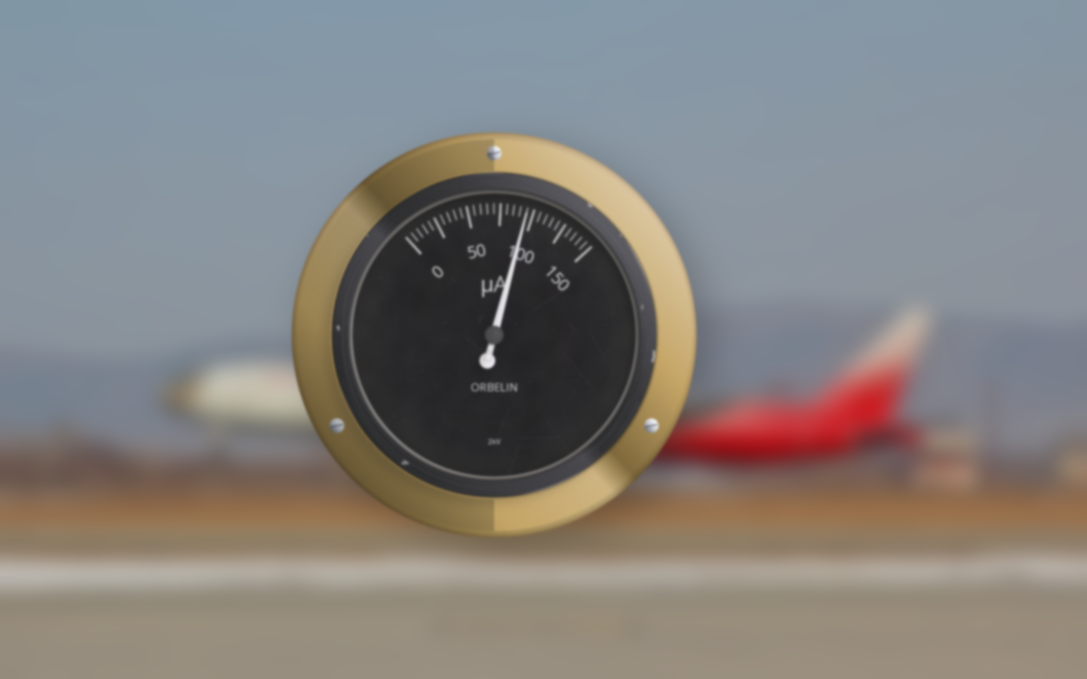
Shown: 95 µA
